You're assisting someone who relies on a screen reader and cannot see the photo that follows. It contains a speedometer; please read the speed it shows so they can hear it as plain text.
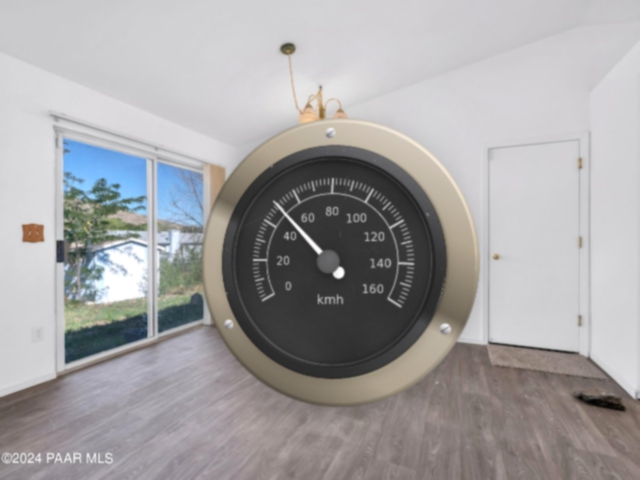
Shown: 50 km/h
